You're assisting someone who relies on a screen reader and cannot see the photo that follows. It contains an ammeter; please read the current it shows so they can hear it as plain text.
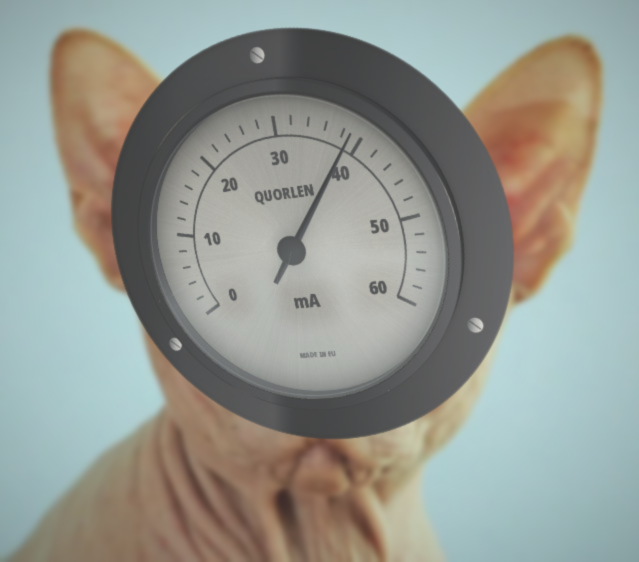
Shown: 39 mA
